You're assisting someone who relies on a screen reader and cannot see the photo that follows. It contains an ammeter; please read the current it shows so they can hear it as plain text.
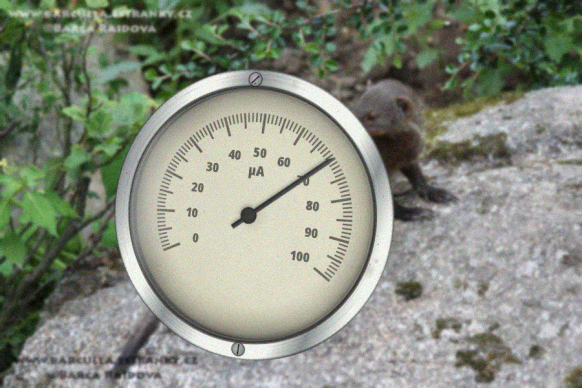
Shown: 70 µA
